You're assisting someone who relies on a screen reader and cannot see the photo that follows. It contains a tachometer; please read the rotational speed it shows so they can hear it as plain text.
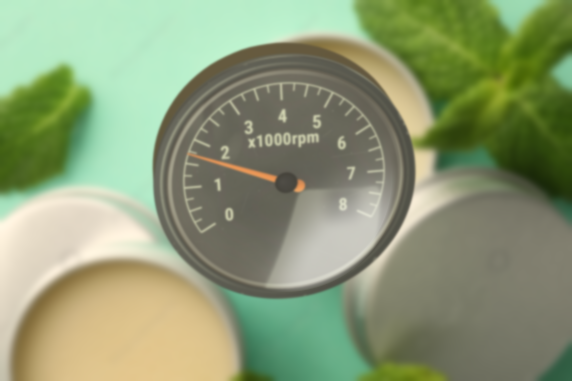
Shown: 1750 rpm
